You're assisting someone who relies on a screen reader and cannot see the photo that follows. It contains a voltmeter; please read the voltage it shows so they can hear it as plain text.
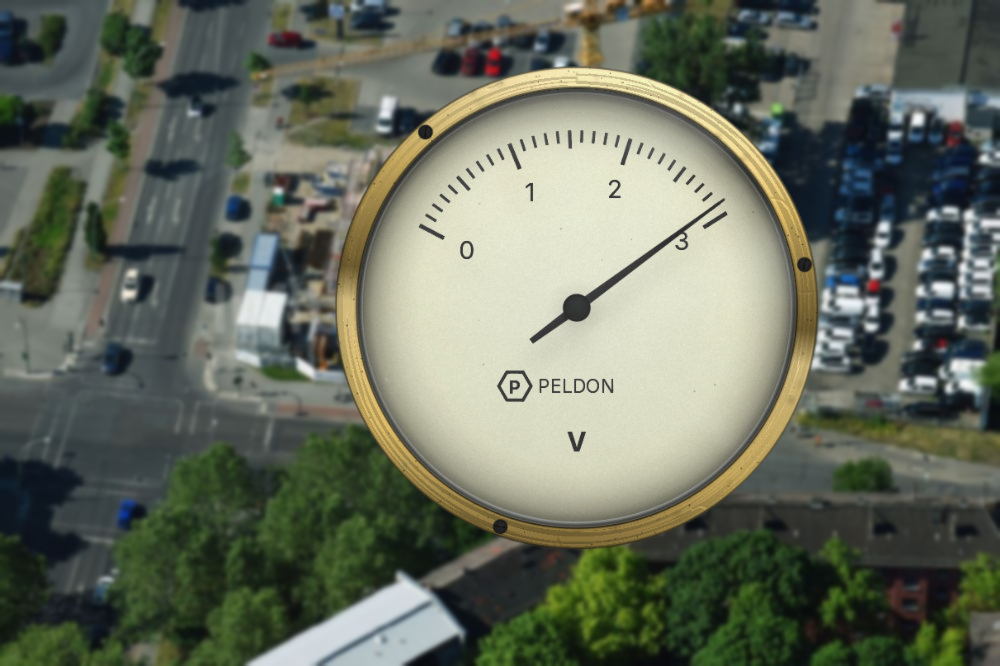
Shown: 2.9 V
